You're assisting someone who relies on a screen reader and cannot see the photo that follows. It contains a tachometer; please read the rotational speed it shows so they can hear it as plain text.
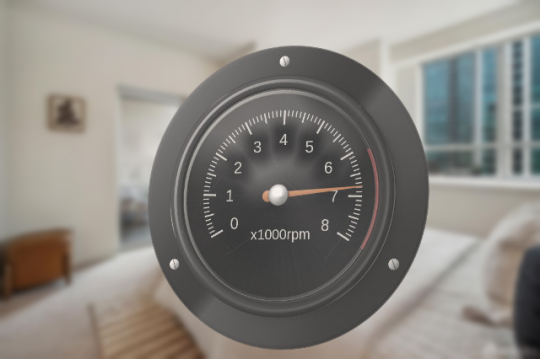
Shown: 6800 rpm
